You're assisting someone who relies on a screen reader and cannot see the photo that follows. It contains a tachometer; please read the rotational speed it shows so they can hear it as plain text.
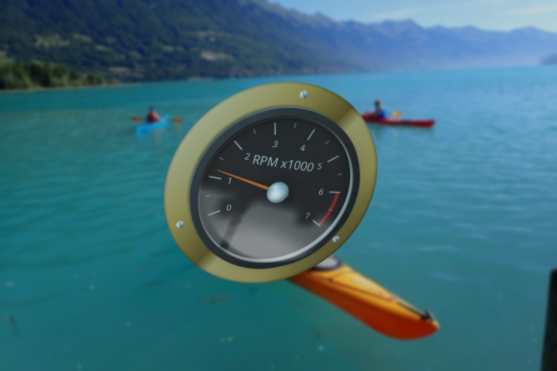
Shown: 1250 rpm
